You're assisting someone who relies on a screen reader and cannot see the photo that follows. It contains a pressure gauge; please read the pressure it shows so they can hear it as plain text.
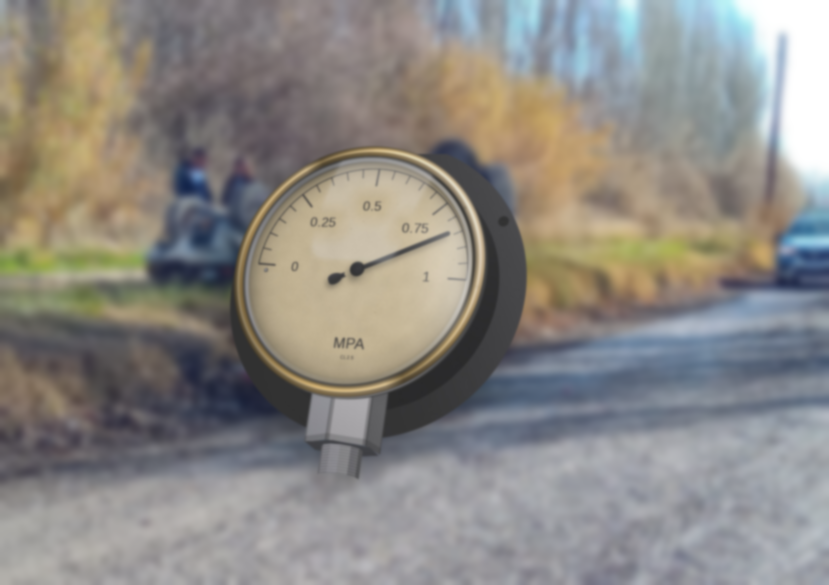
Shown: 0.85 MPa
